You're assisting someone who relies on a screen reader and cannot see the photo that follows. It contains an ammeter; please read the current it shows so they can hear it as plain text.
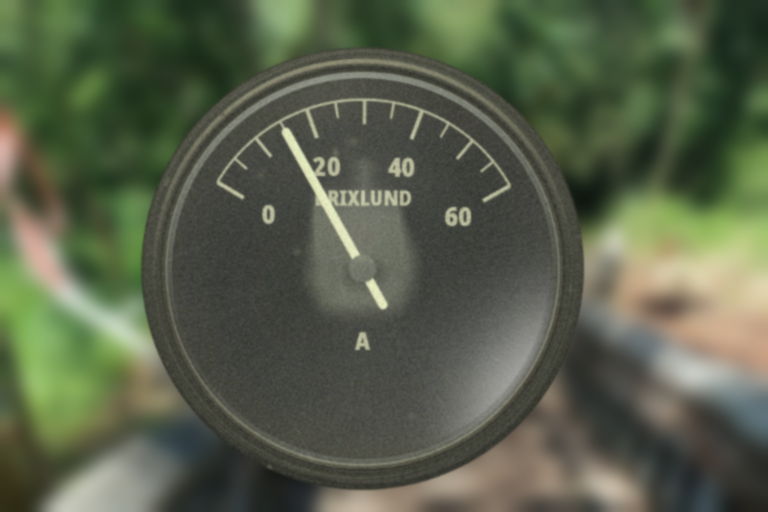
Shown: 15 A
